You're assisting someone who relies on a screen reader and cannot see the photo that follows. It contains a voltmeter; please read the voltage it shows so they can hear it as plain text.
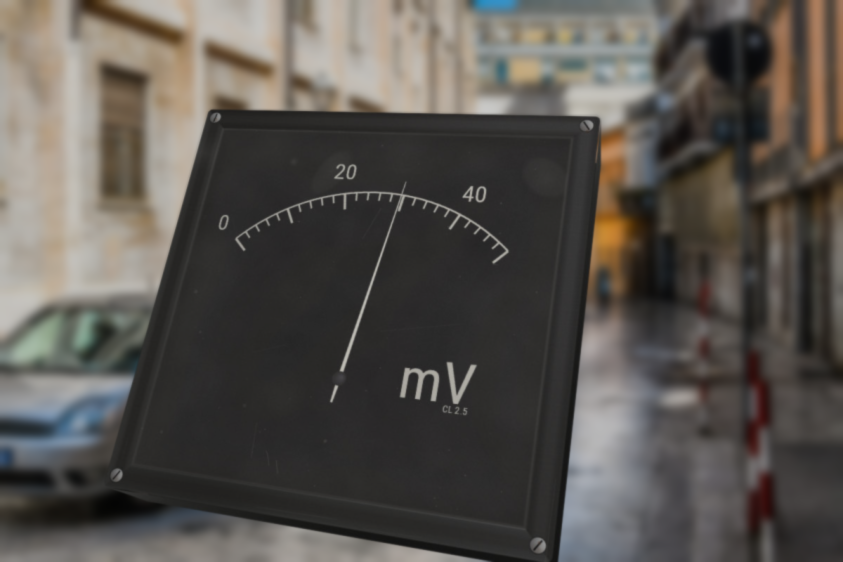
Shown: 30 mV
